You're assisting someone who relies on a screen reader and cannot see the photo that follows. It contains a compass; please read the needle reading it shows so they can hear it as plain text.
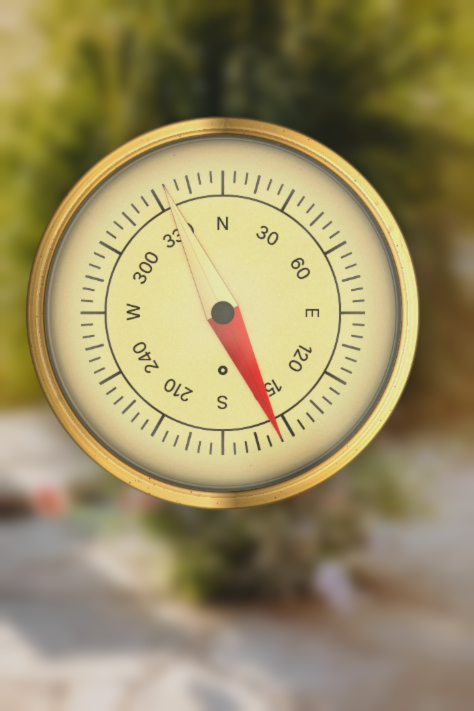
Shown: 155 °
